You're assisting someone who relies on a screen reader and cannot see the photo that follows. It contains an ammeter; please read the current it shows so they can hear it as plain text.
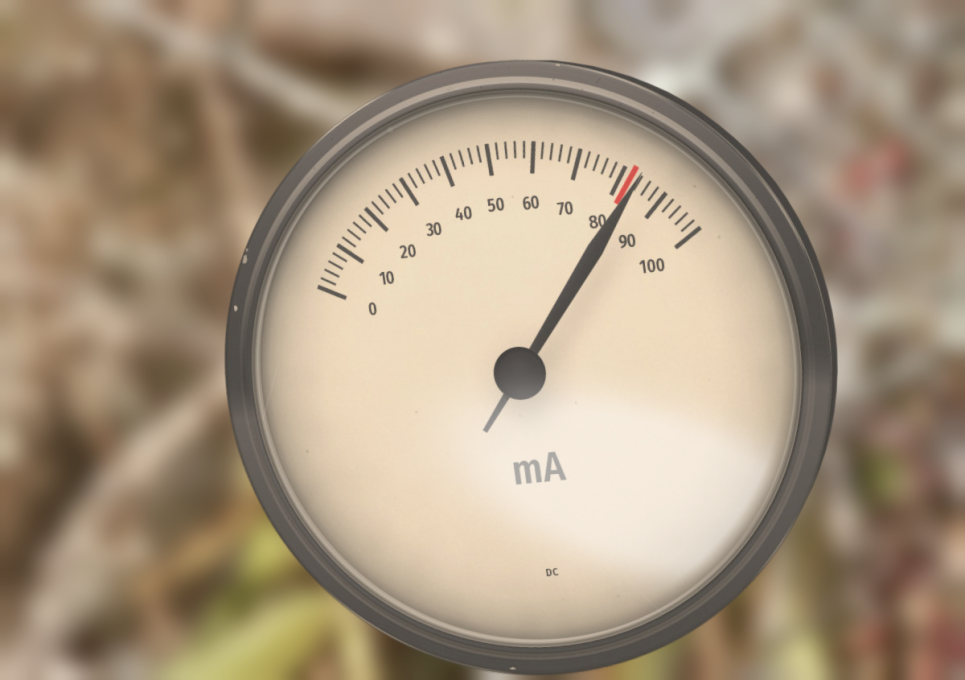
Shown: 84 mA
